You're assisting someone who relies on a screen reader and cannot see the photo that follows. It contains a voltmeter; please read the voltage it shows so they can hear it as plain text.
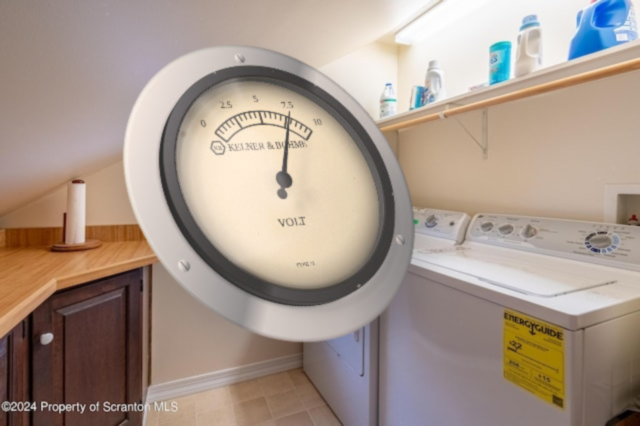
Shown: 7.5 V
